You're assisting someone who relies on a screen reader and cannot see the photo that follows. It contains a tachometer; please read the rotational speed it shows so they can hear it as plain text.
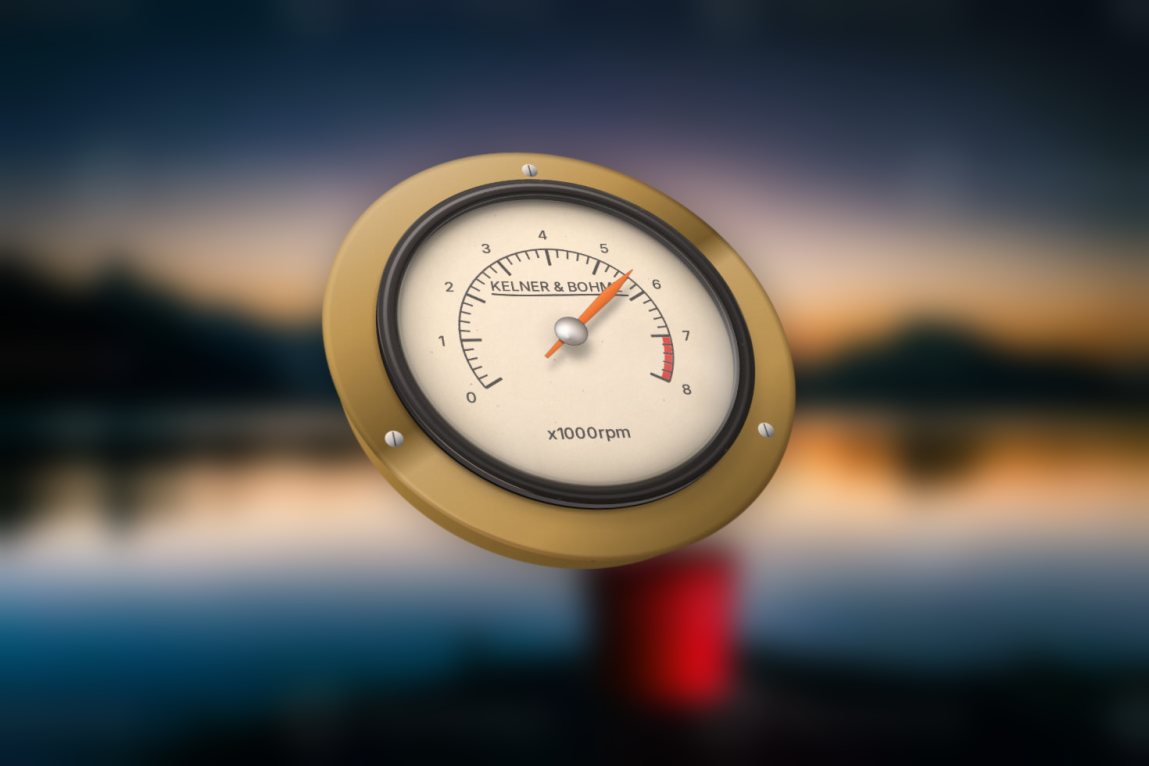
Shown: 5600 rpm
